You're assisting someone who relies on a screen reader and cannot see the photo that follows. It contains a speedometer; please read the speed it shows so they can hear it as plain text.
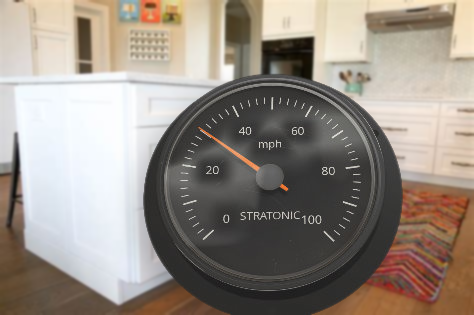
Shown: 30 mph
